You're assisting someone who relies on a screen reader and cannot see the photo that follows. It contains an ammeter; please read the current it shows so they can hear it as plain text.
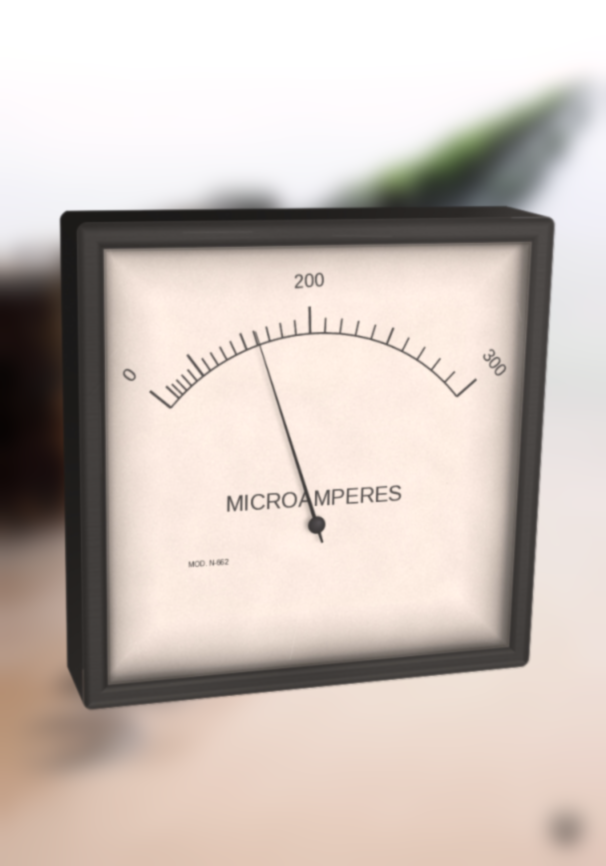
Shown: 160 µA
